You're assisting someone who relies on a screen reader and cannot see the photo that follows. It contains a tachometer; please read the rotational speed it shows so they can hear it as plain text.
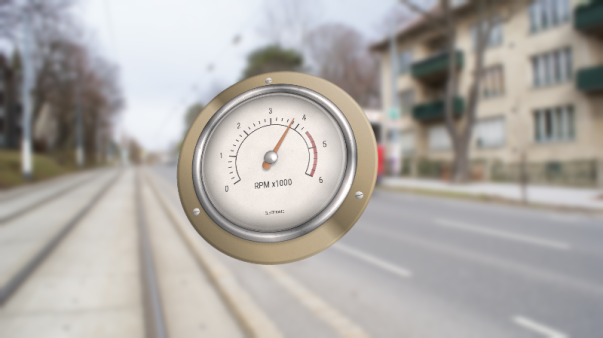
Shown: 3800 rpm
